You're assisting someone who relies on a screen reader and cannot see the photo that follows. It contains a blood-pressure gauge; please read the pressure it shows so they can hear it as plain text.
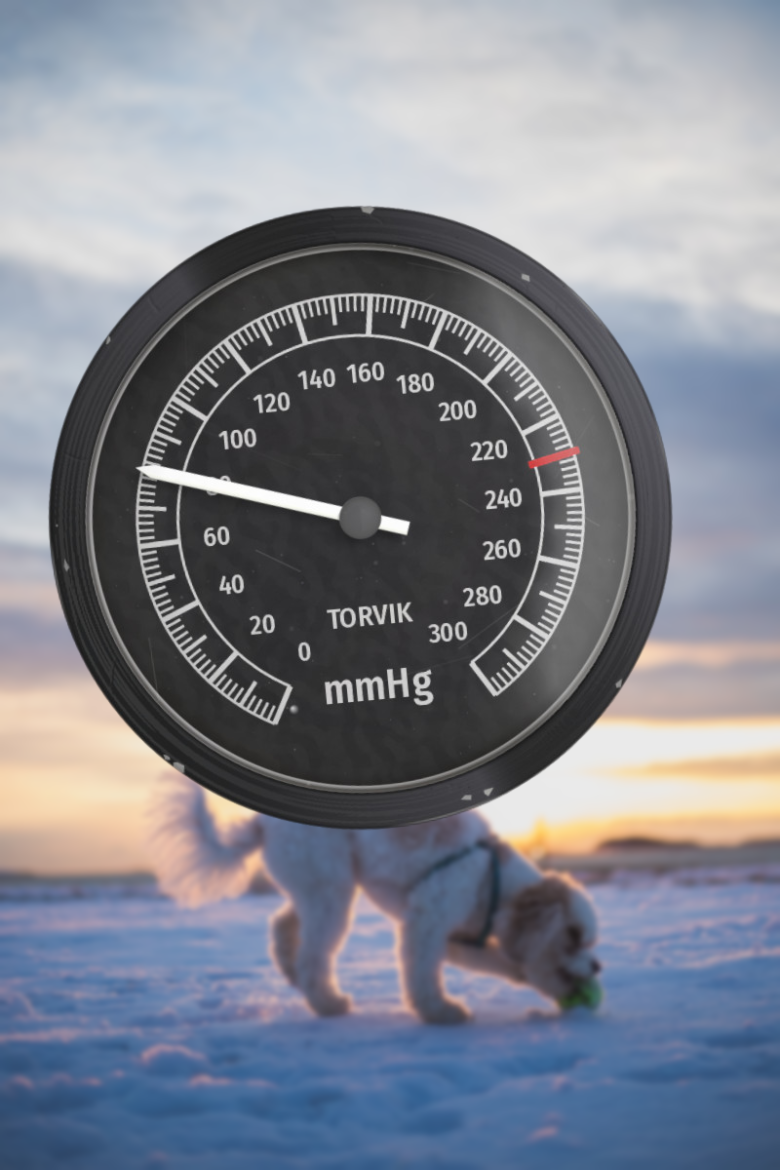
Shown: 80 mmHg
